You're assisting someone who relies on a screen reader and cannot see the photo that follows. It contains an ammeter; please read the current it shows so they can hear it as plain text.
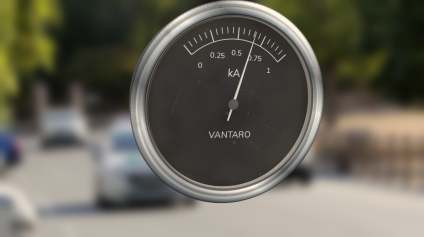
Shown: 0.65 kA
